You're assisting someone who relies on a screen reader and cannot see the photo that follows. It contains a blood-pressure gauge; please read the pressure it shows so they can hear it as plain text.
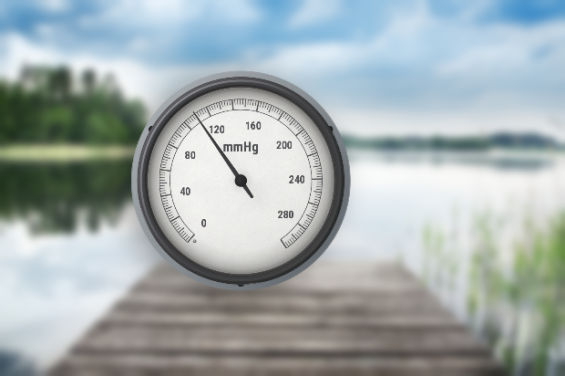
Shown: 110 mmHg
